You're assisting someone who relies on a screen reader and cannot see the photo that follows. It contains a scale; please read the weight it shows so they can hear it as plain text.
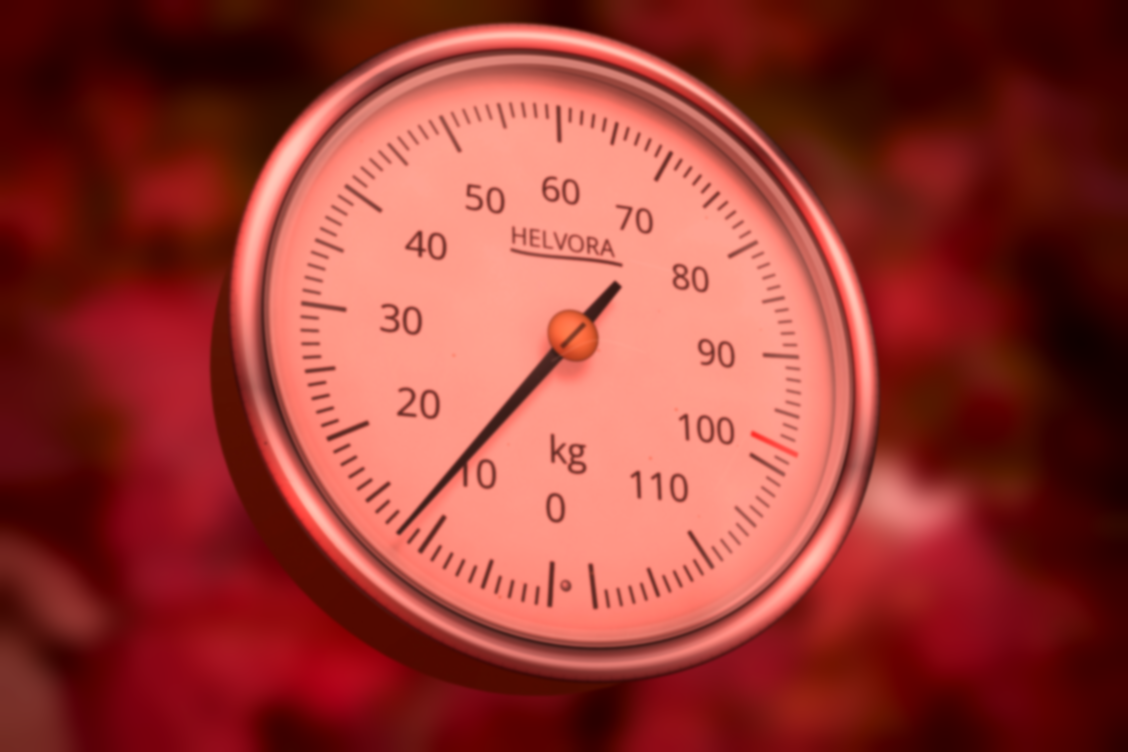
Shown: 12 kg
